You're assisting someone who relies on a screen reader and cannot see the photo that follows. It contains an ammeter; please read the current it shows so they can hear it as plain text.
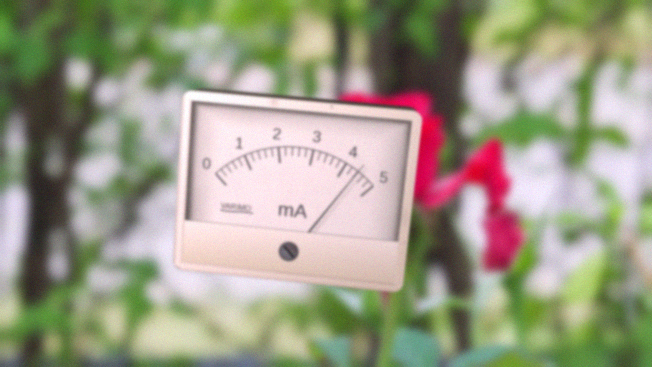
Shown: 4.4 mA
